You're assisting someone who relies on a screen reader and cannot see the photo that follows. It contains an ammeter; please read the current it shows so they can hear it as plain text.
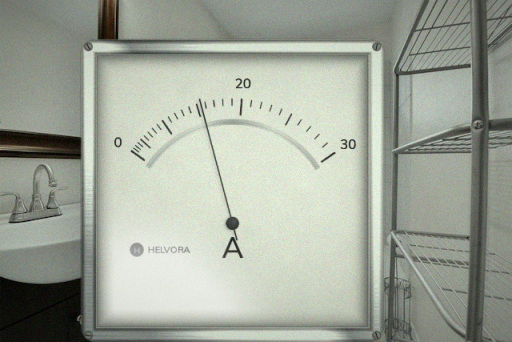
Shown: 15.5 A
